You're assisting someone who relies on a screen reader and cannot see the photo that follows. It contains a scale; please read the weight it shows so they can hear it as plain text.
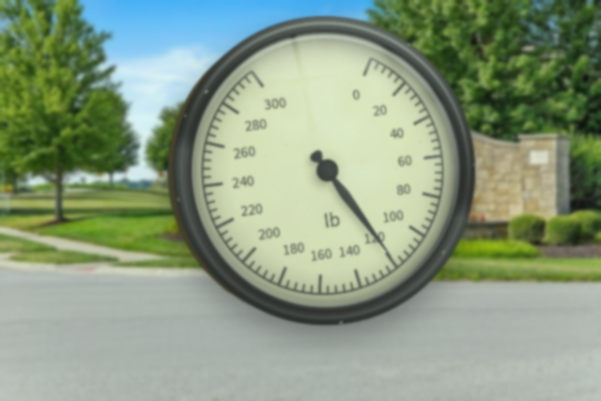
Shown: 120 lb
